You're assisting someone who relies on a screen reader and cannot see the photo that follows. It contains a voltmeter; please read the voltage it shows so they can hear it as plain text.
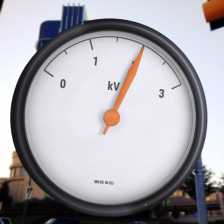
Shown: 2 kV
